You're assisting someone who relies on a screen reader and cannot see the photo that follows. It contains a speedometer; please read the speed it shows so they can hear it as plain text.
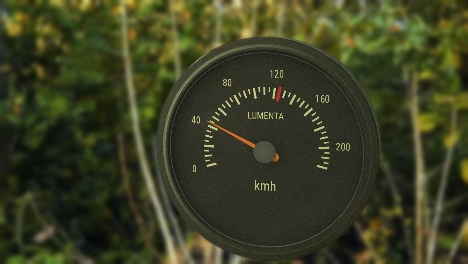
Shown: 45 km/h
